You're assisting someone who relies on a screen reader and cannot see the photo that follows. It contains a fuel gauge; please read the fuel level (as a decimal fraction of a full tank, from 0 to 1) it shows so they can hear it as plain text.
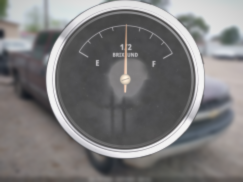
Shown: 0.5
